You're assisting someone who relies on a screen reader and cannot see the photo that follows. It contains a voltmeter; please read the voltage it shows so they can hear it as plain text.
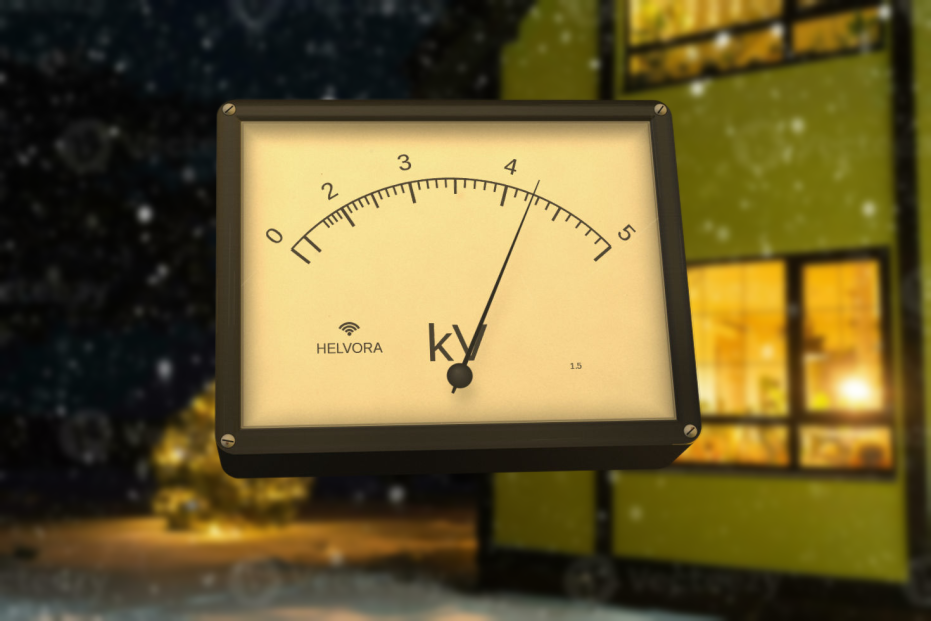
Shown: 4.25 kV
